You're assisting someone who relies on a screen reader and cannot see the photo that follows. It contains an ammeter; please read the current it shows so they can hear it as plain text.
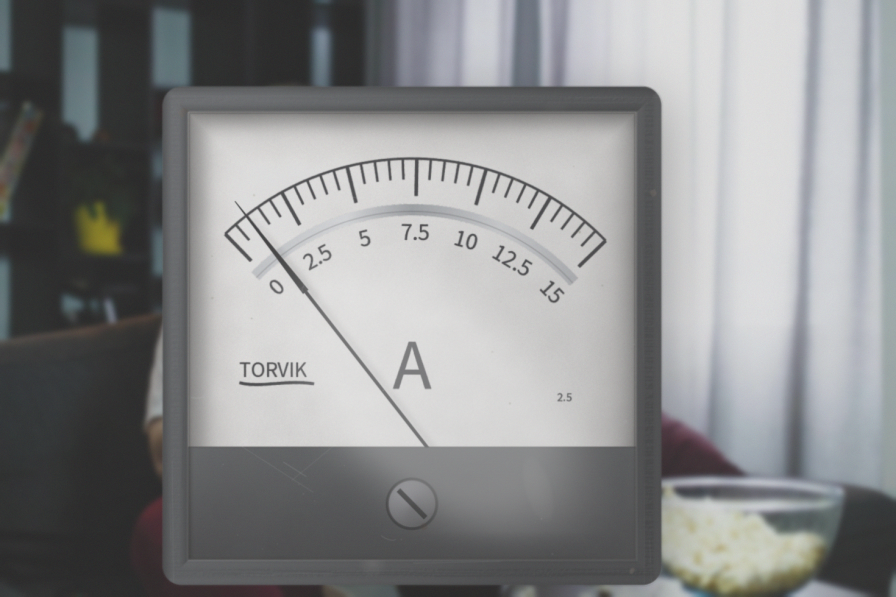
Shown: 1 A
